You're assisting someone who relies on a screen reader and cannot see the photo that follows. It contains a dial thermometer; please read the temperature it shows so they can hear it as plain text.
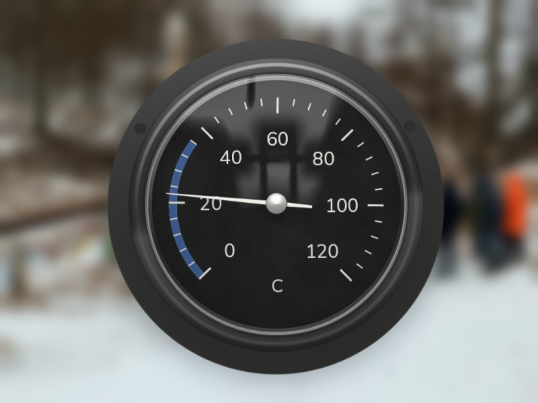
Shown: 22 °C
